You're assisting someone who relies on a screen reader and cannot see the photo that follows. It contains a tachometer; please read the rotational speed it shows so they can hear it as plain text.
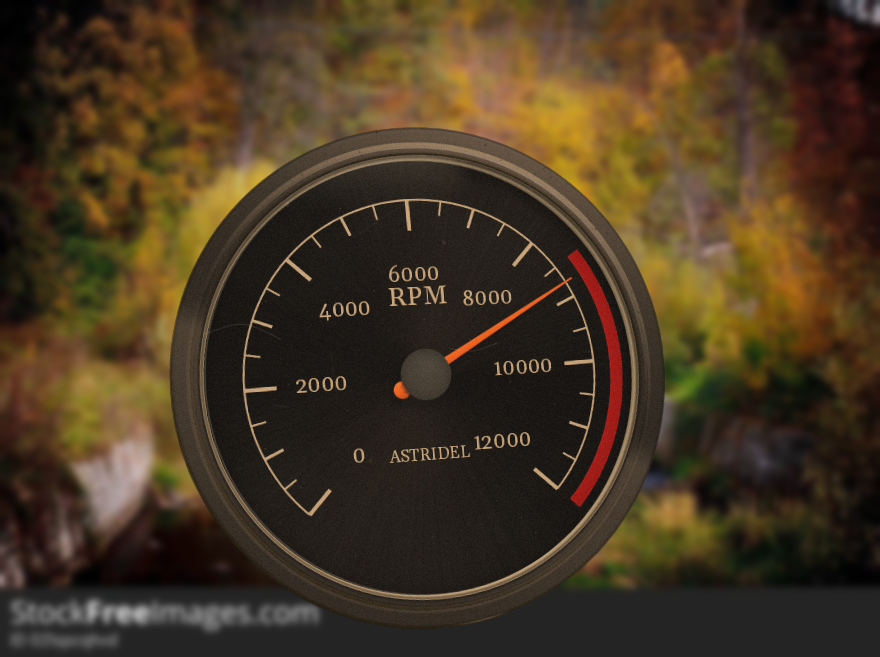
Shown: 8750 rpm
